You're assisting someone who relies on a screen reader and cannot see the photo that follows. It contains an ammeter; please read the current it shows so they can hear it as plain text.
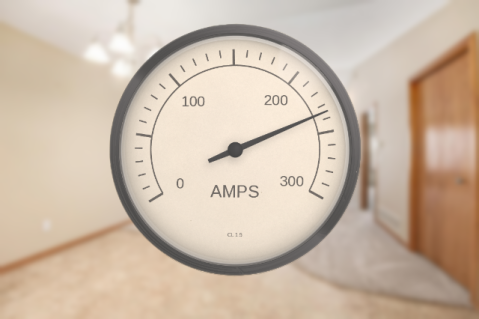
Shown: 235 A
